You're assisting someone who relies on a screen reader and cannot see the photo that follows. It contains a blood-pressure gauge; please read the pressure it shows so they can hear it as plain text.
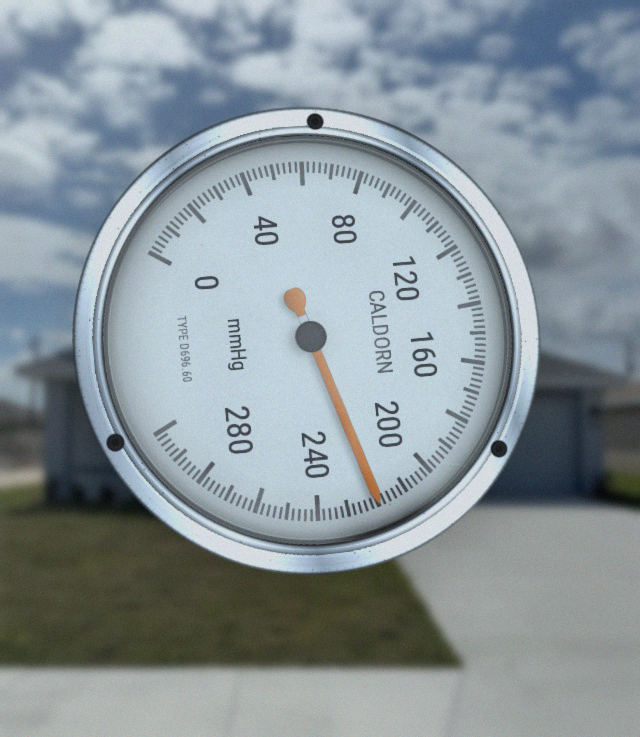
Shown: 220 mmHg
